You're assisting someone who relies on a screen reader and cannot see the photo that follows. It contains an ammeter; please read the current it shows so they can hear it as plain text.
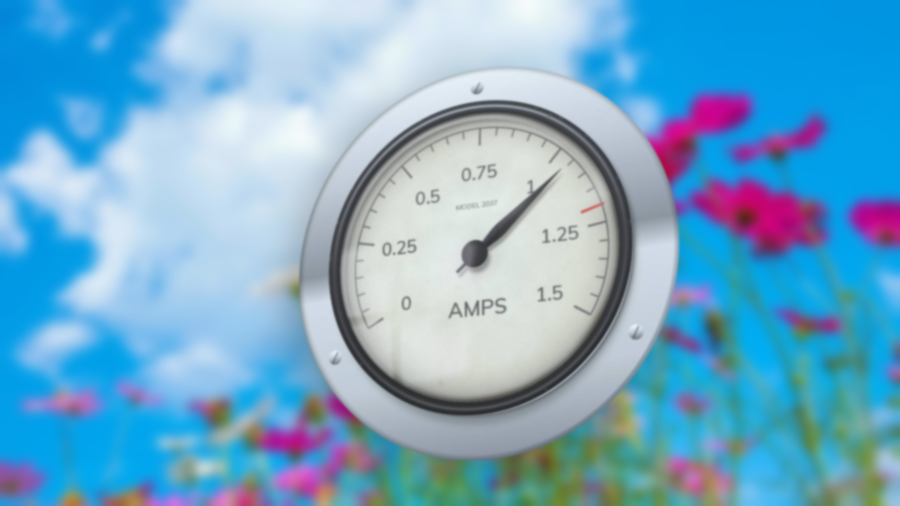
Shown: 1.05 A
